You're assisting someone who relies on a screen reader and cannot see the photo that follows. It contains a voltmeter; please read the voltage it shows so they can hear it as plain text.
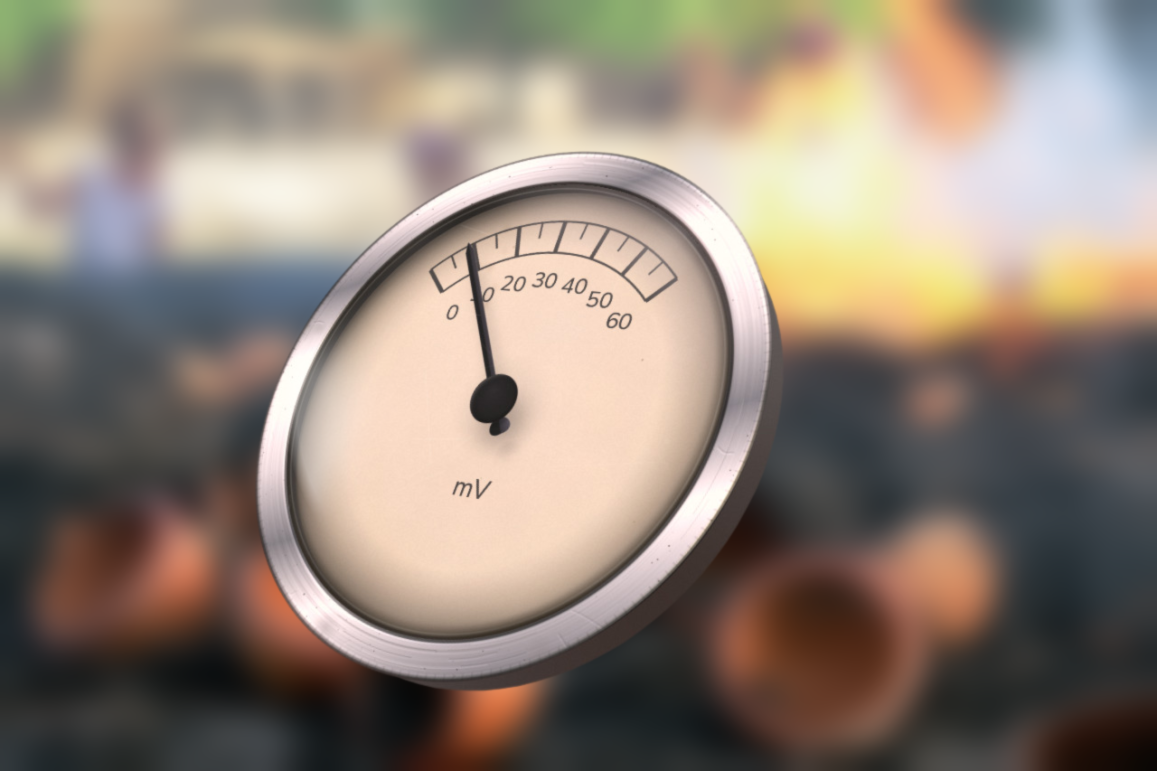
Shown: 10 mV
